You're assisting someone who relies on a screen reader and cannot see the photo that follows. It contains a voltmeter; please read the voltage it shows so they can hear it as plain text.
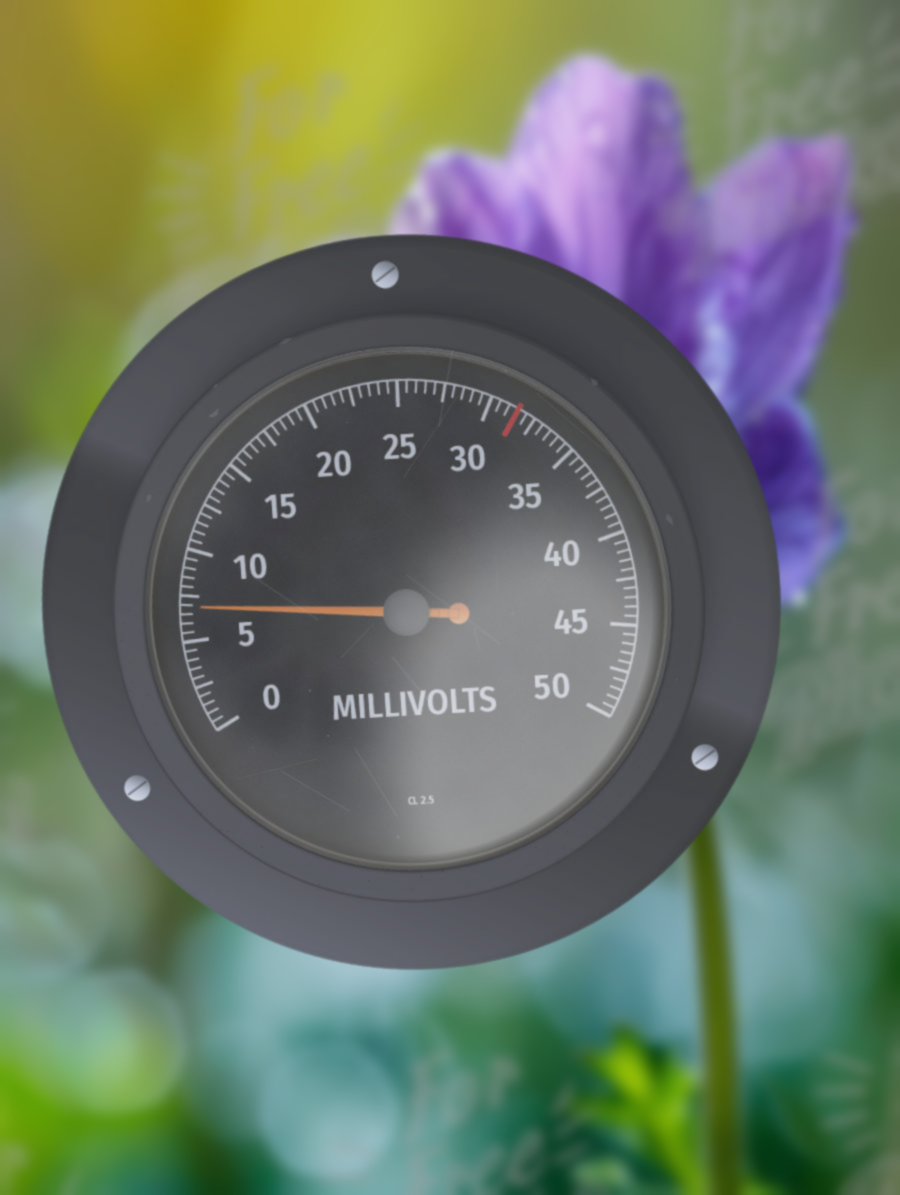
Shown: 7 mV
